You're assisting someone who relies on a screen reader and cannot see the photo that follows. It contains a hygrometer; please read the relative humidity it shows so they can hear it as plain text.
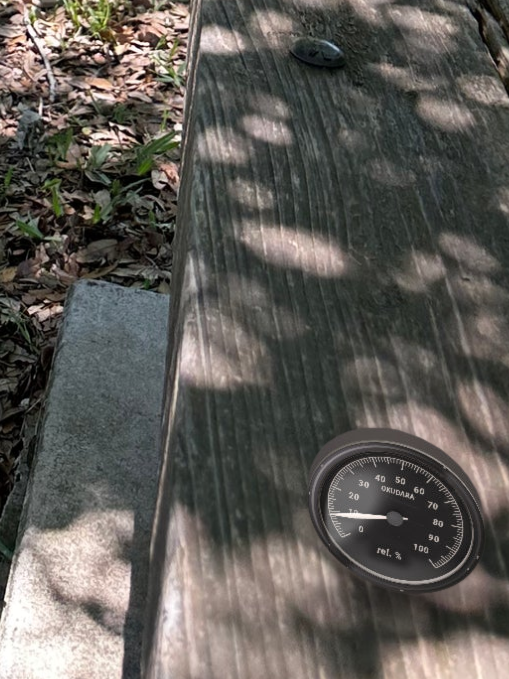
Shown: 10 %
